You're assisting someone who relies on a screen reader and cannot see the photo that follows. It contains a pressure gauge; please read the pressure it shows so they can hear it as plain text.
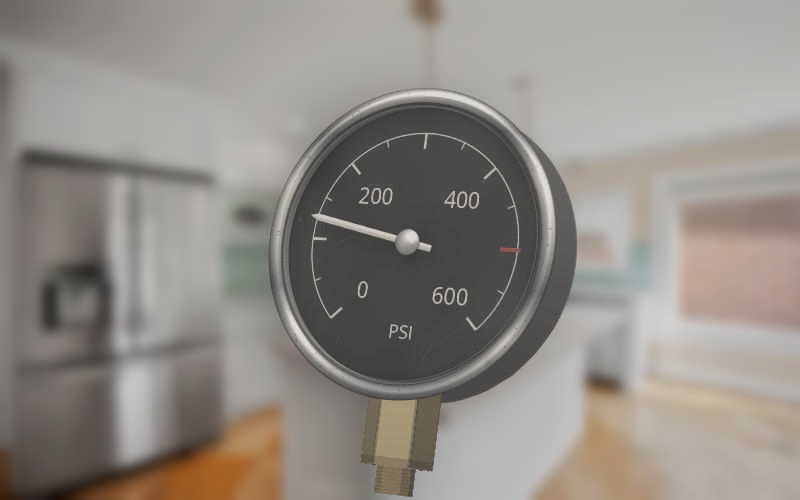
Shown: 125 psi
